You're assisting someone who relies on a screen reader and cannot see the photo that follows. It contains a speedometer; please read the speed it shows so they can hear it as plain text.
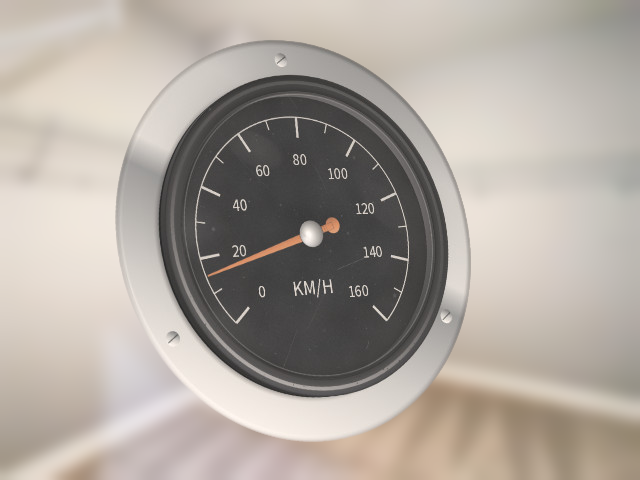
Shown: 15 km/h
